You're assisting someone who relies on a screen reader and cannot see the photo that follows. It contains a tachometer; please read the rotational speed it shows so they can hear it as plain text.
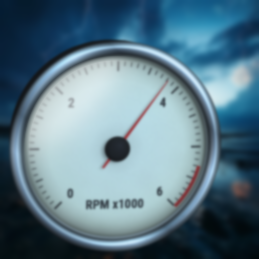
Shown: 3800 rpm
